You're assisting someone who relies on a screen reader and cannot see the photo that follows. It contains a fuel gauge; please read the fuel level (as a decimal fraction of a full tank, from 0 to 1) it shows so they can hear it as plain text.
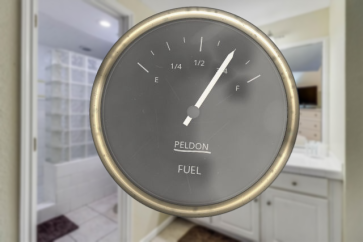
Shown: 0.75
